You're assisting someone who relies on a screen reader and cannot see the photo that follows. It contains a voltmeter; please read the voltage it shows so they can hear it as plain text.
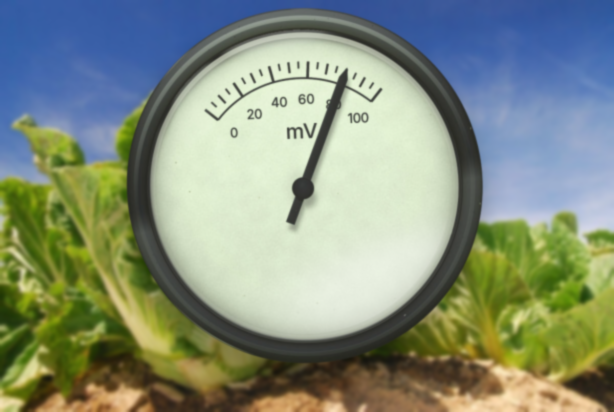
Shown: 80 mV
